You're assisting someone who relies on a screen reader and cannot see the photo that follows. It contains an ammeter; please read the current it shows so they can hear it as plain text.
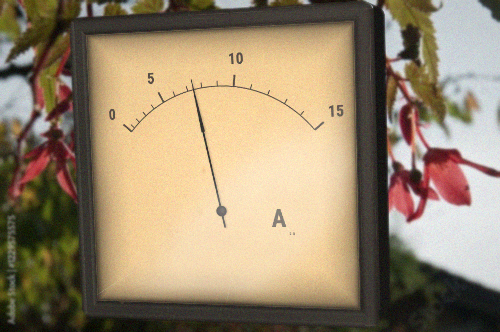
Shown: 7.5 A
